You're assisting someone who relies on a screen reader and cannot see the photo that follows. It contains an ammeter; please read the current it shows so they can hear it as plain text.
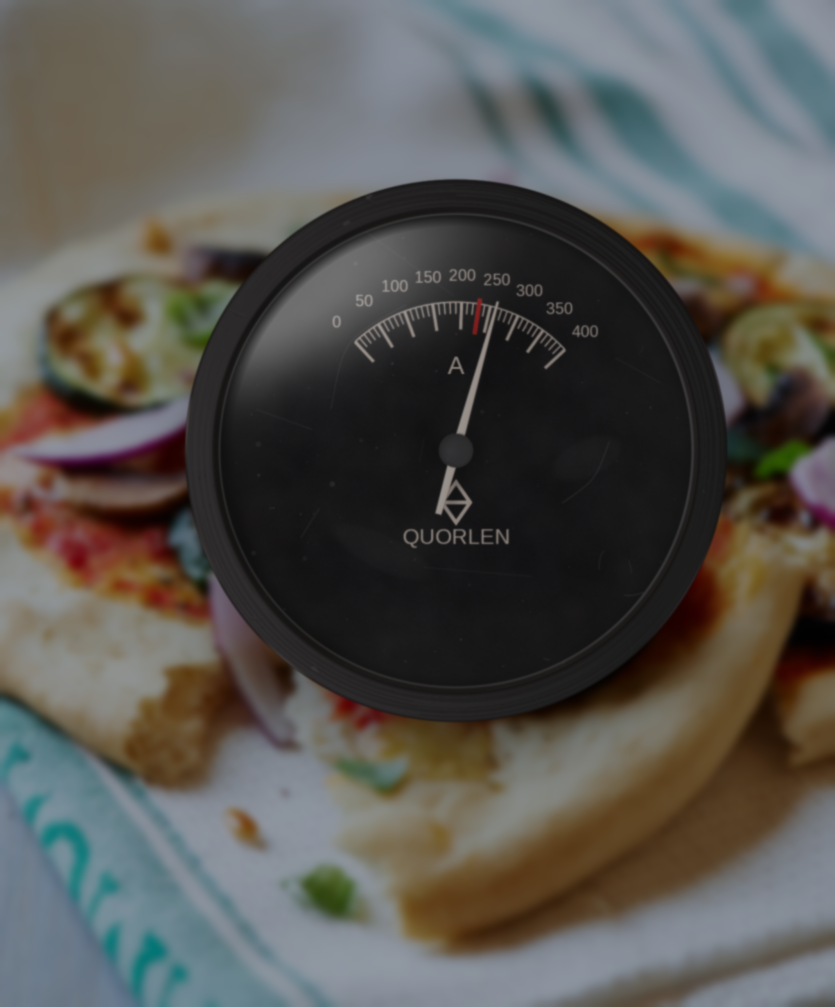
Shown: 260 A
